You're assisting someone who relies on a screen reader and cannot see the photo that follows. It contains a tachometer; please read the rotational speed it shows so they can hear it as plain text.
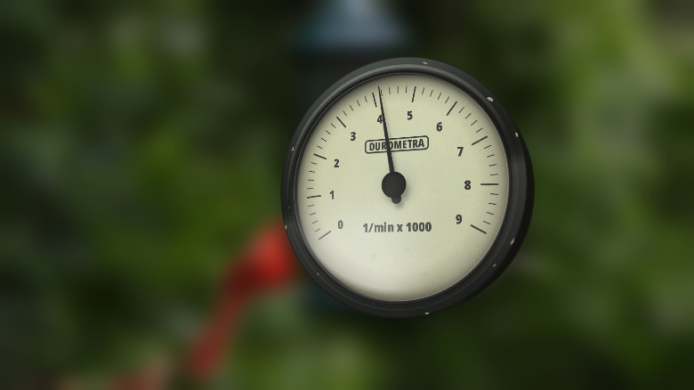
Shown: 4200 rpm
